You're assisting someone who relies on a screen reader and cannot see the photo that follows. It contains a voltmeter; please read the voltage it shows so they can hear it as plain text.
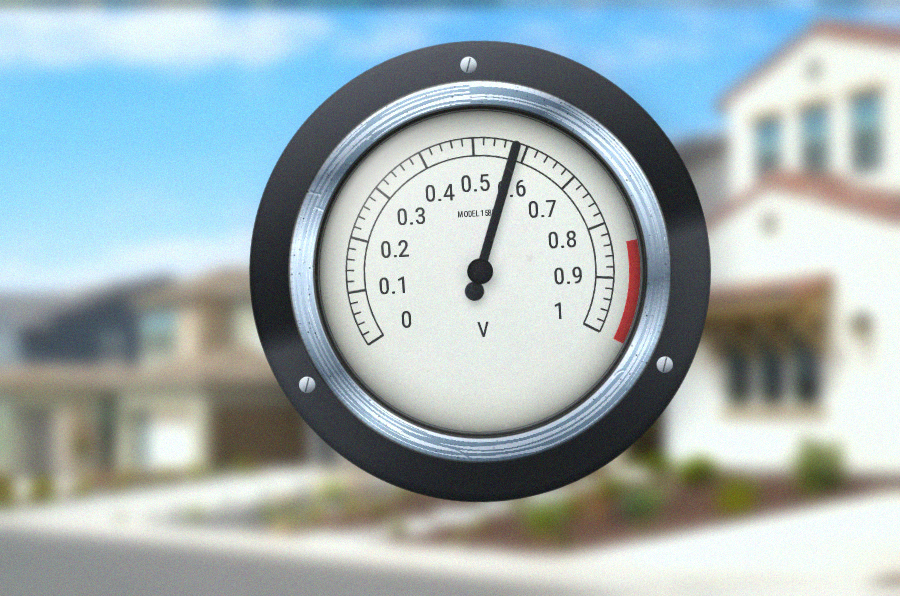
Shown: 0.58 V
